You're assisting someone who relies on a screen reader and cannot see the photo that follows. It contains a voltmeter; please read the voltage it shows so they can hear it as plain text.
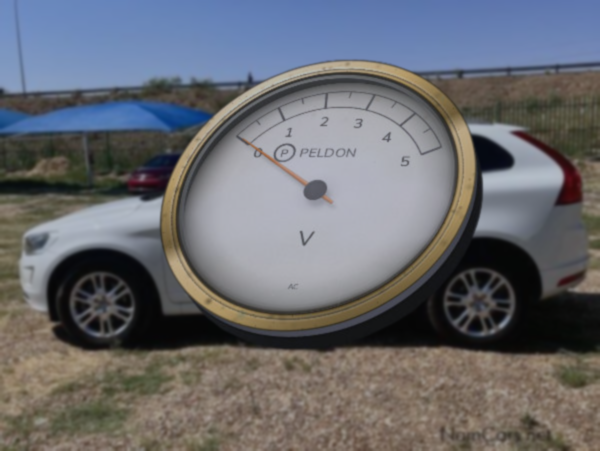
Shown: 0 V
